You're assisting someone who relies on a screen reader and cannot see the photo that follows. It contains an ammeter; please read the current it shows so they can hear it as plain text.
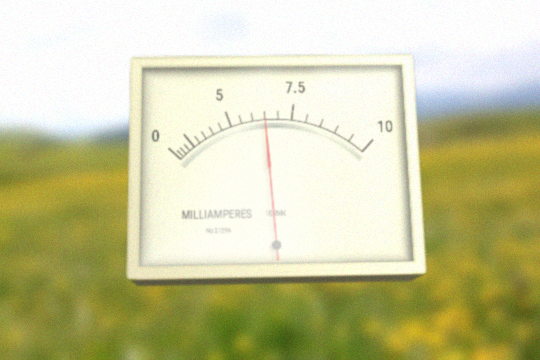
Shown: 6.5 mA
